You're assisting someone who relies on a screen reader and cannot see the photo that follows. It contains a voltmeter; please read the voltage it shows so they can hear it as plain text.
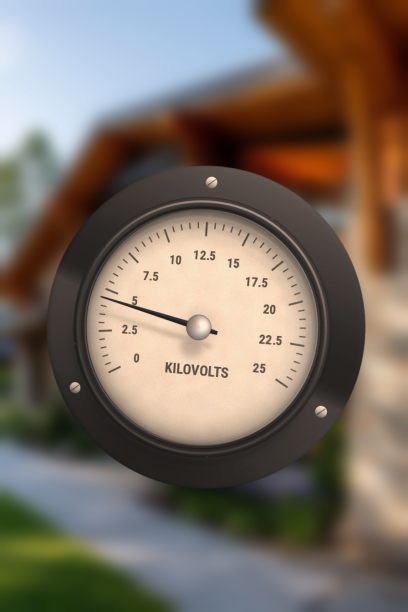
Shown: 4.5 kV
